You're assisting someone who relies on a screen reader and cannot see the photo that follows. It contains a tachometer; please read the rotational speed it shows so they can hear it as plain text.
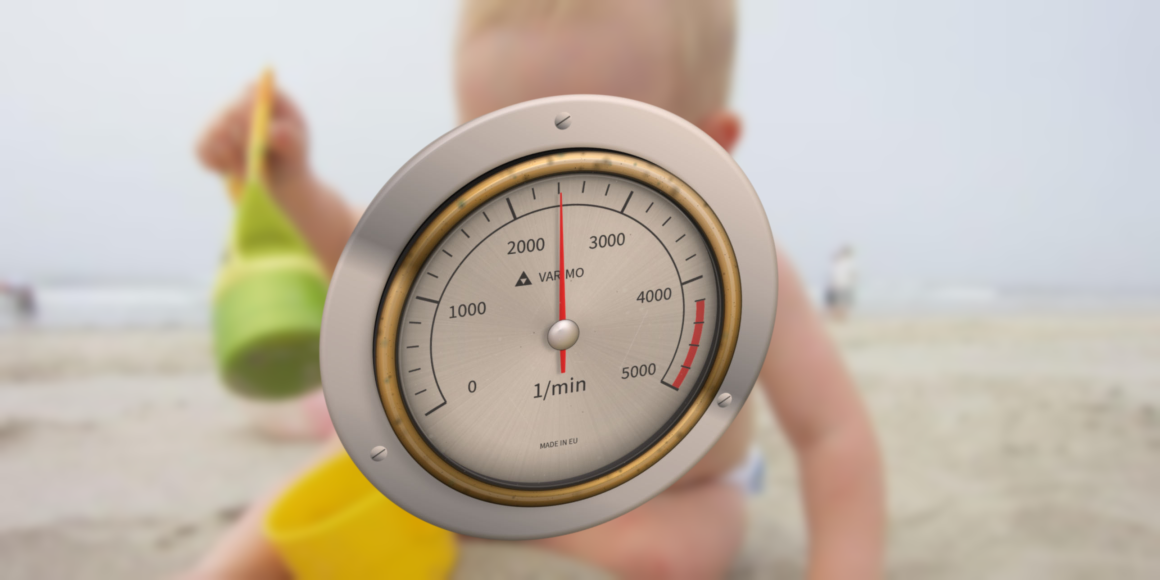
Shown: 2400 rpm
